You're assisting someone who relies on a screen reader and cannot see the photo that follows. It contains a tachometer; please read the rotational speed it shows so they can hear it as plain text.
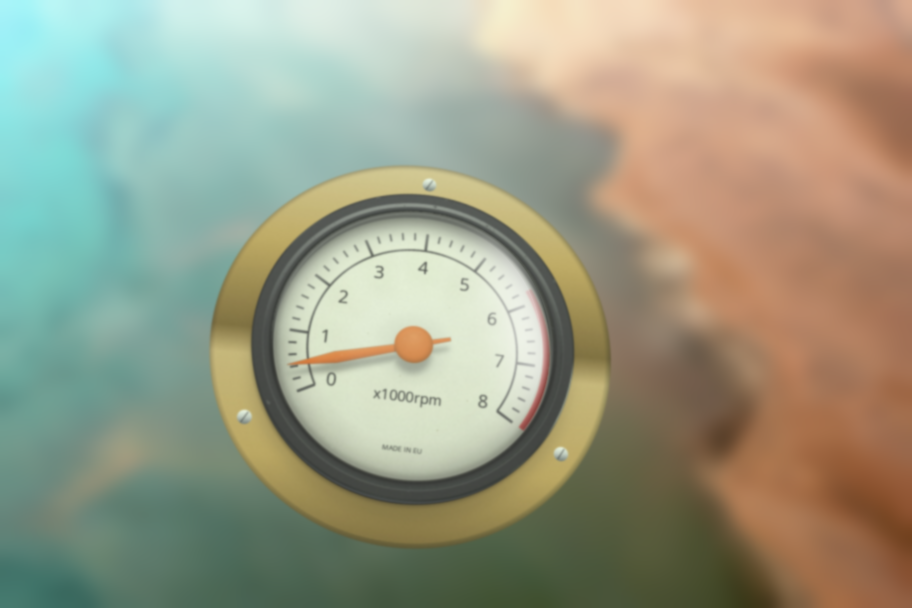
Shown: 400 rpm
